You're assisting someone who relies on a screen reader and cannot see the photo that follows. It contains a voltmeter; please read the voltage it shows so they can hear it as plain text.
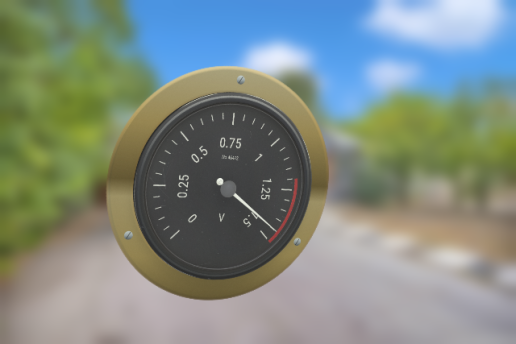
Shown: 1.45 V
